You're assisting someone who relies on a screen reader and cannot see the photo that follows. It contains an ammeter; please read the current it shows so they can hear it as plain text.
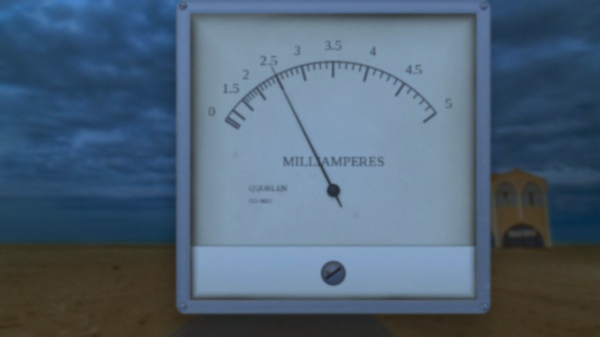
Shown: 2.5 mA
